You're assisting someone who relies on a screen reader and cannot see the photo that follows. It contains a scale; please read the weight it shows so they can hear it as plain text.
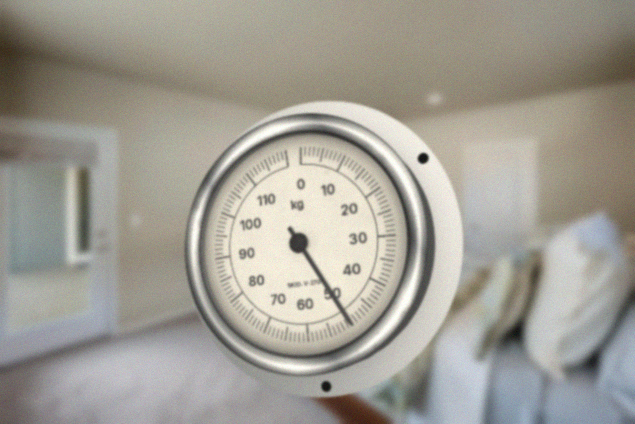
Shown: 50 kg
